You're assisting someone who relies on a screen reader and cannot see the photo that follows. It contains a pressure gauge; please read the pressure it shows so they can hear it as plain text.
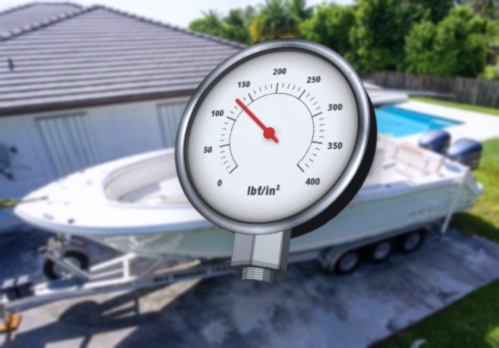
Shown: 130 psi
